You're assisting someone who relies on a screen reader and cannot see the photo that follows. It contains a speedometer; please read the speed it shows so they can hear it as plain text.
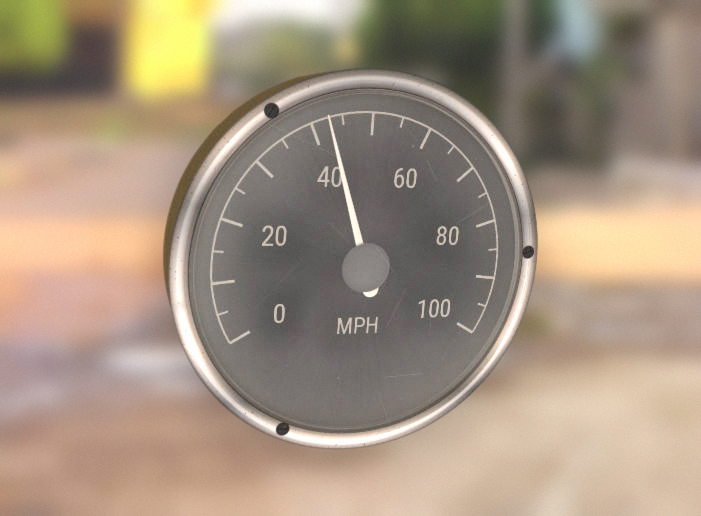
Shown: 42.5 mph
